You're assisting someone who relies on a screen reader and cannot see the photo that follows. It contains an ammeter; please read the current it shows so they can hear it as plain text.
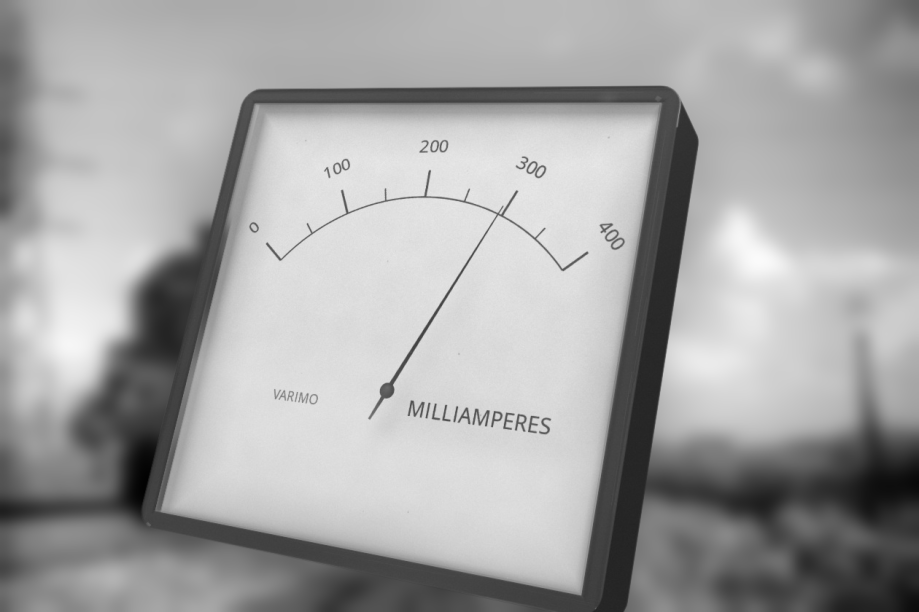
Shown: 300 mA
